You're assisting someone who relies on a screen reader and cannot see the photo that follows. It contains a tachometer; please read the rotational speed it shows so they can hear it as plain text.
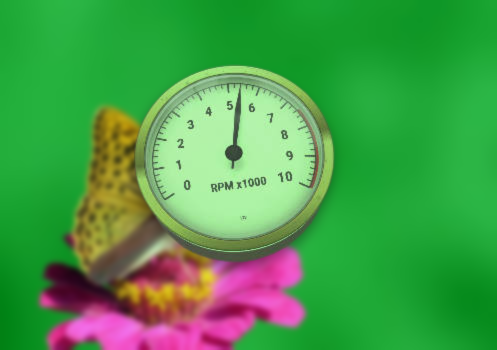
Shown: 5400 rpm
